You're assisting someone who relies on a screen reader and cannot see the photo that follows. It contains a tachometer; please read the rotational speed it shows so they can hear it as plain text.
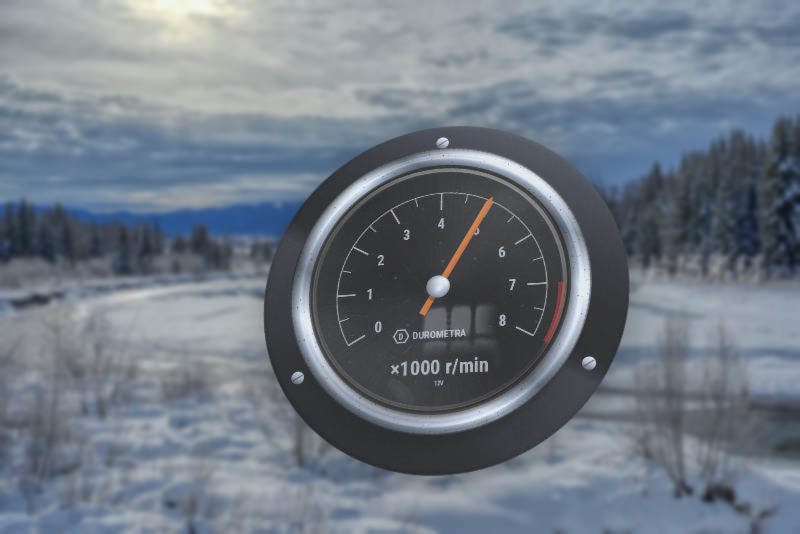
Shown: 5000 rpm
